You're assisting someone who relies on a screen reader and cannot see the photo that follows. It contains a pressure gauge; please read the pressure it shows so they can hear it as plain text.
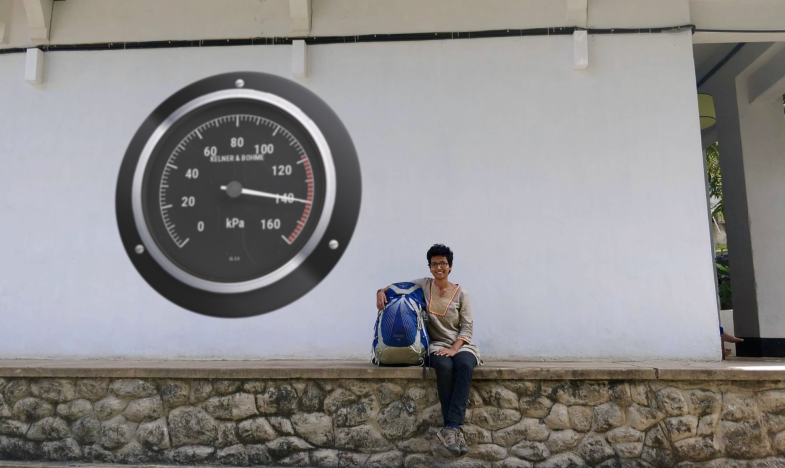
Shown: 140 kPa
